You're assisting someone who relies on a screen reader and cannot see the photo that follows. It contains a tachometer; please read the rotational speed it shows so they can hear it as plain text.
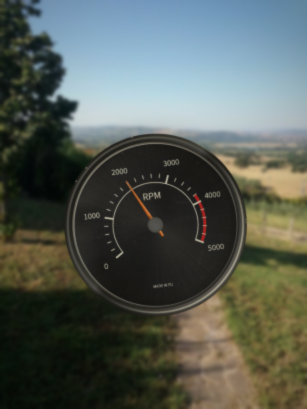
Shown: 2000 rpm
